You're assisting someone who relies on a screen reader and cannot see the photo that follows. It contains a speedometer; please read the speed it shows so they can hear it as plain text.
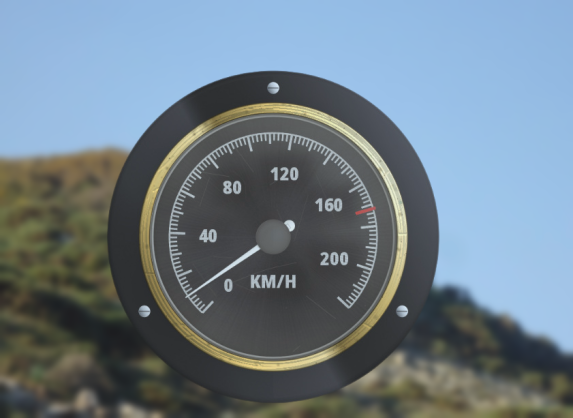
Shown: 10 km/h
